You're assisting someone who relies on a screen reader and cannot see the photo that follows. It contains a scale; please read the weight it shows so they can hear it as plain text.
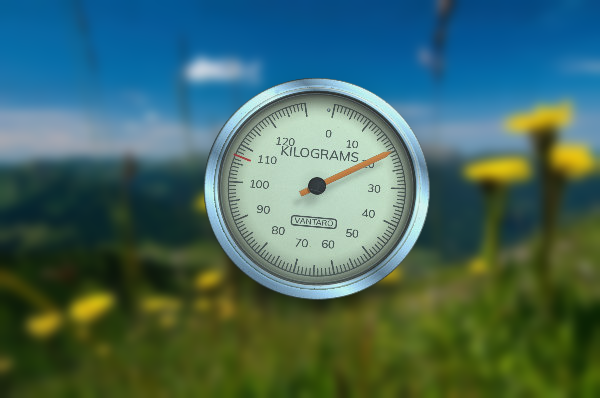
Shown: 20 kg
